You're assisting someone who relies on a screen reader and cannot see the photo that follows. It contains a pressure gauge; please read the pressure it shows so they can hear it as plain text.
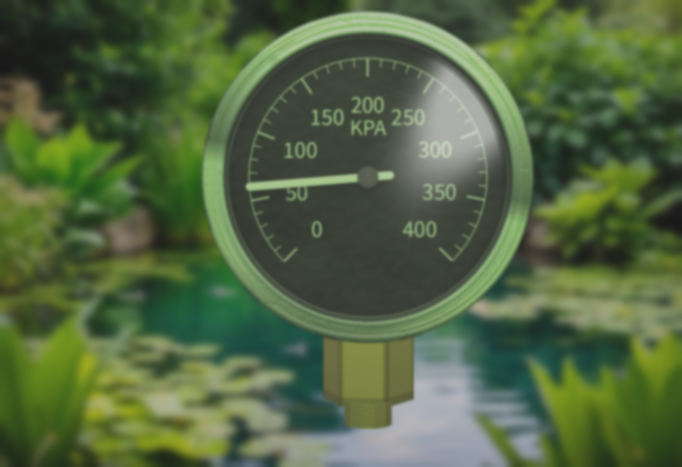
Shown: 60 kPa
